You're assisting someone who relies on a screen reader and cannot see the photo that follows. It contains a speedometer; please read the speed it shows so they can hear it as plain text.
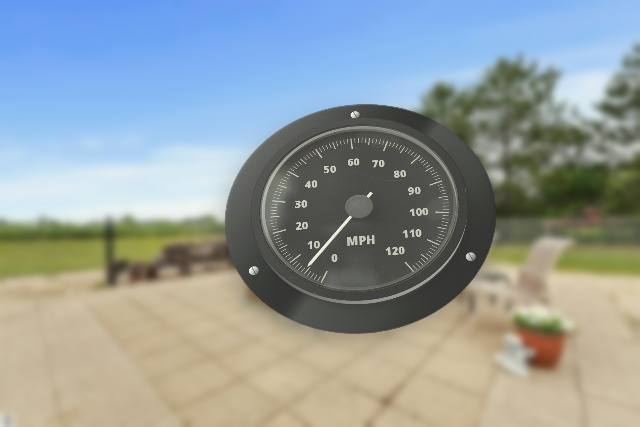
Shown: 5 mph
